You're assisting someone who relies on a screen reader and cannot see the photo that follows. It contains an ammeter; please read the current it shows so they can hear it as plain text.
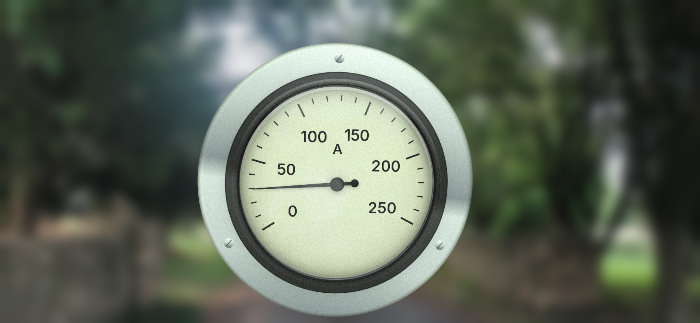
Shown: 30 A
